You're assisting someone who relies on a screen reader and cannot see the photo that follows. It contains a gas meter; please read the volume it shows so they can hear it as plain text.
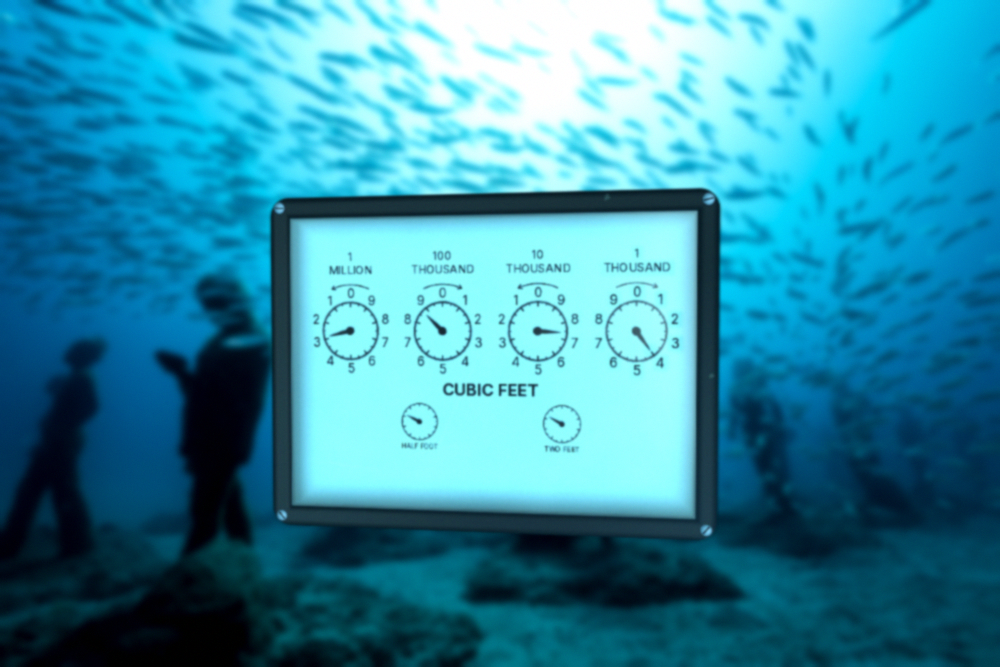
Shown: 287400 ft³
